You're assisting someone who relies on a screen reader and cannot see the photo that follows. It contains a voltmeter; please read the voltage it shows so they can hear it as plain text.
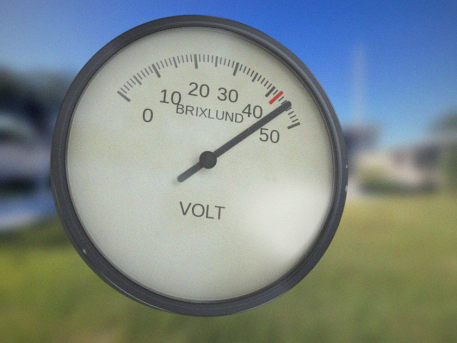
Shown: 45 V
